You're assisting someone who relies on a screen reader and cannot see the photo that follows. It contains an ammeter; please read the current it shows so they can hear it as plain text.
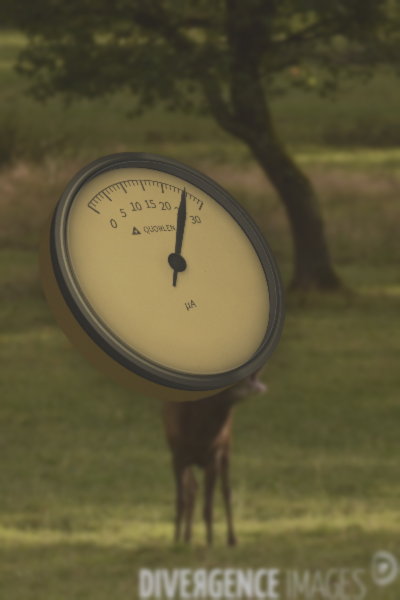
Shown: 25 µA
